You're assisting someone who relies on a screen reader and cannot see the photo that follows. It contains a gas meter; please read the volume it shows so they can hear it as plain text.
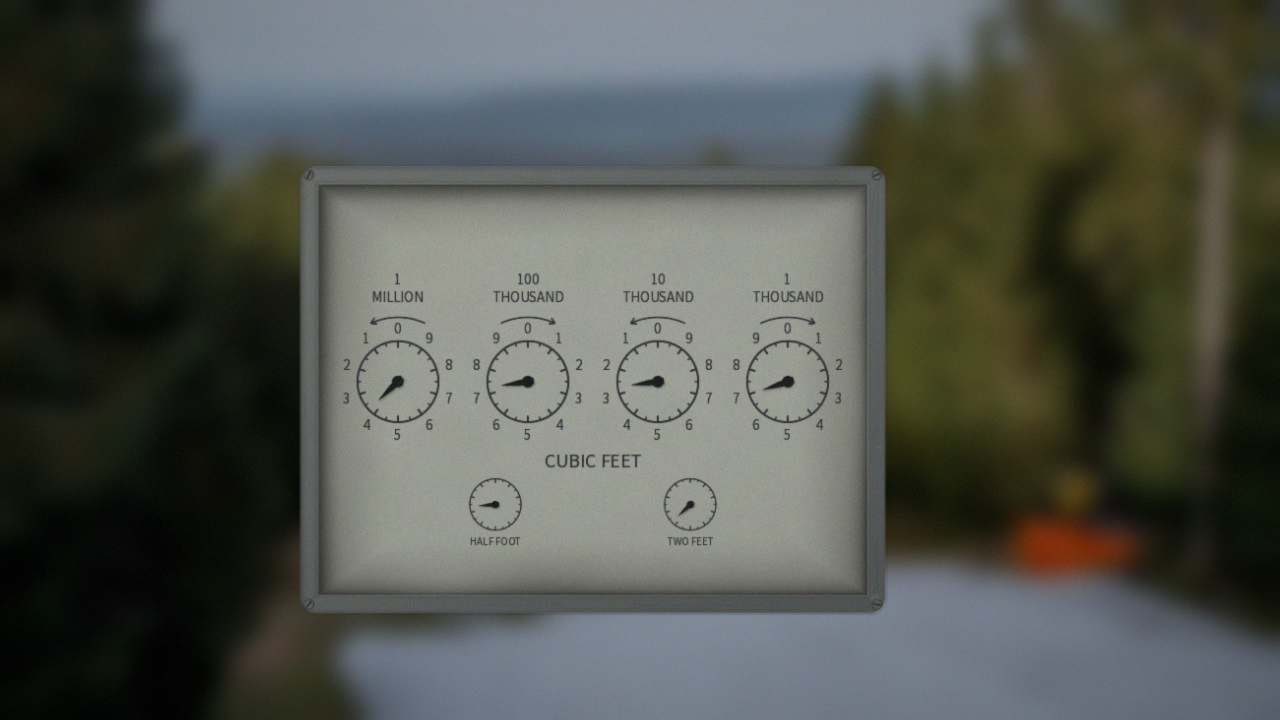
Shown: 372700 ft³
